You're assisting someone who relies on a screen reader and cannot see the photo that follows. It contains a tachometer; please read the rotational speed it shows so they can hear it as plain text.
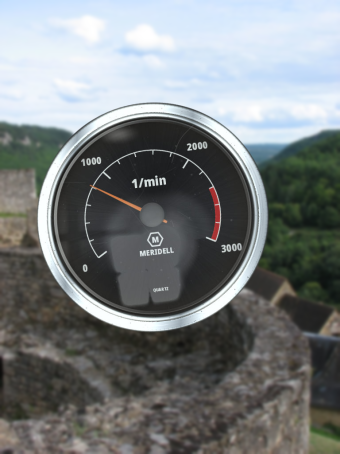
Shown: 800 rpm
